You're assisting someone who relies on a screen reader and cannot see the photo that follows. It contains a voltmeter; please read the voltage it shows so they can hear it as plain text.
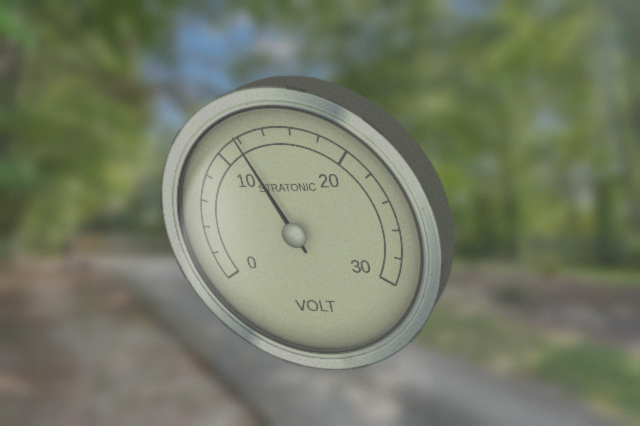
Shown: 12 V
